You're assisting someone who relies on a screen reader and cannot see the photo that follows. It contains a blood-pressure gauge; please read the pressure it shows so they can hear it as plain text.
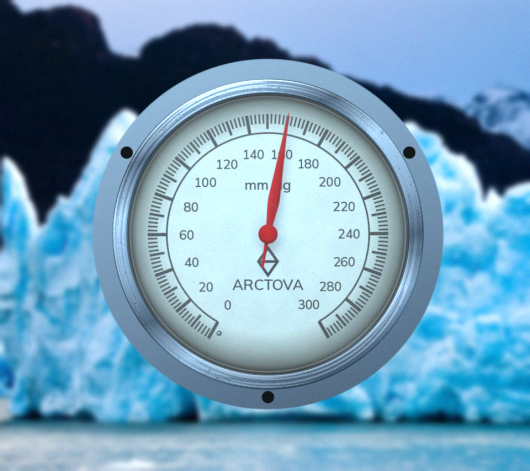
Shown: 160 mmHg
